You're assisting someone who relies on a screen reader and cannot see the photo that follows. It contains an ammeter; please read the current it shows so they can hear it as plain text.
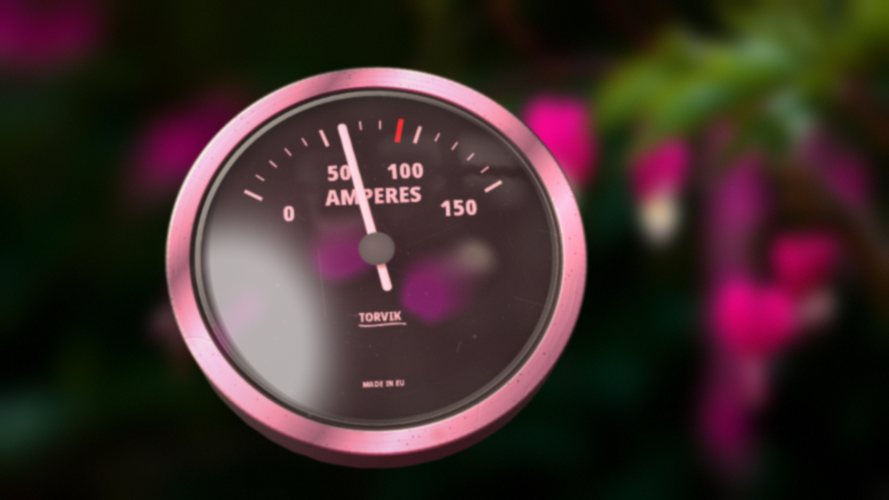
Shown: 60 A
